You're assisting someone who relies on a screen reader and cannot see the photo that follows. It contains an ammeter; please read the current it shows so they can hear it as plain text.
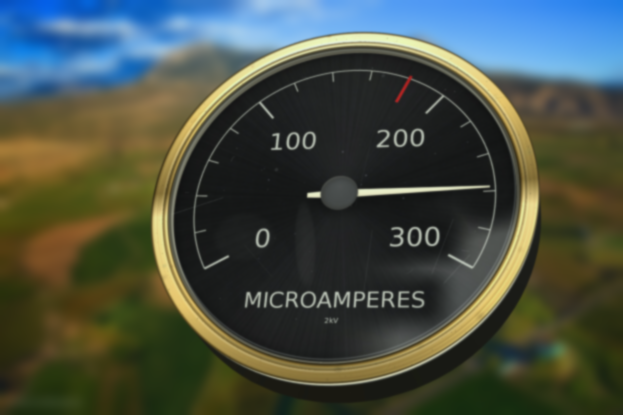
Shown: 260 µA
